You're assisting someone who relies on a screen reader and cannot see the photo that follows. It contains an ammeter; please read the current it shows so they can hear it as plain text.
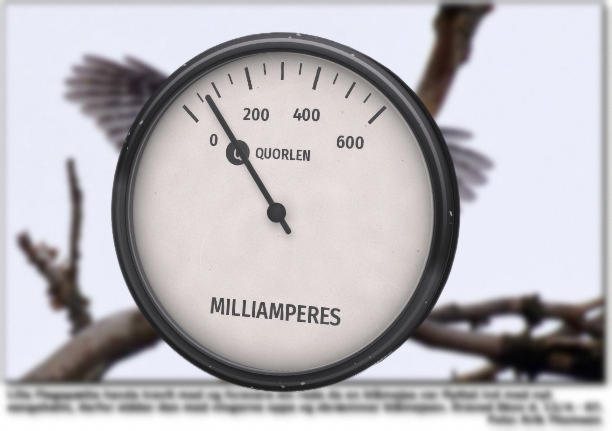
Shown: 75 mA
